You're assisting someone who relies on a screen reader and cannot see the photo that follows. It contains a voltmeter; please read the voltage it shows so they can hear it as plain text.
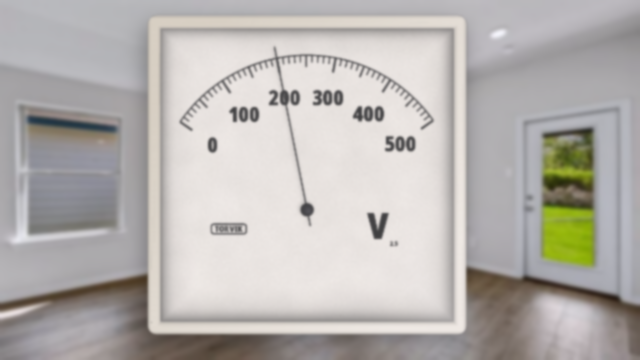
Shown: 200 V
